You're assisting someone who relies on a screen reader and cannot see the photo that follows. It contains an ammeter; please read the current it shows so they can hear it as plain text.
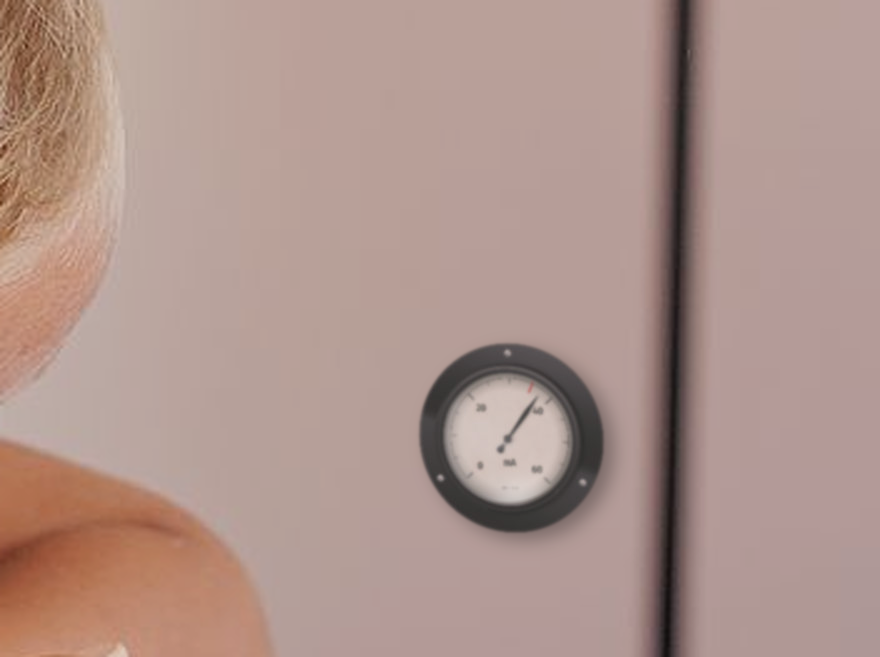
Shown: 37.5 mA
